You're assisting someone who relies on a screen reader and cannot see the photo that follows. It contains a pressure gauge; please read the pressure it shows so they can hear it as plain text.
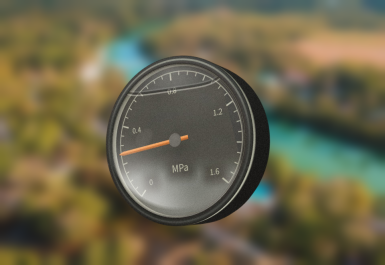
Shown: 0.25 MPa
